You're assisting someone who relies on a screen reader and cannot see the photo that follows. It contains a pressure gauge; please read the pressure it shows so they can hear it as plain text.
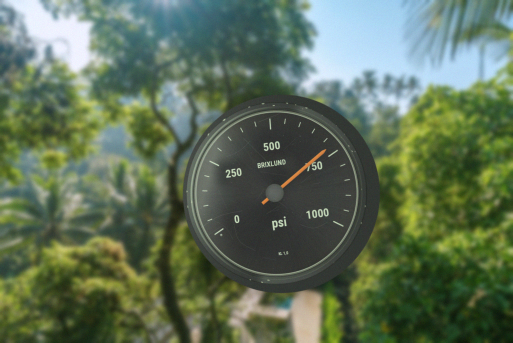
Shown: 725 psi
